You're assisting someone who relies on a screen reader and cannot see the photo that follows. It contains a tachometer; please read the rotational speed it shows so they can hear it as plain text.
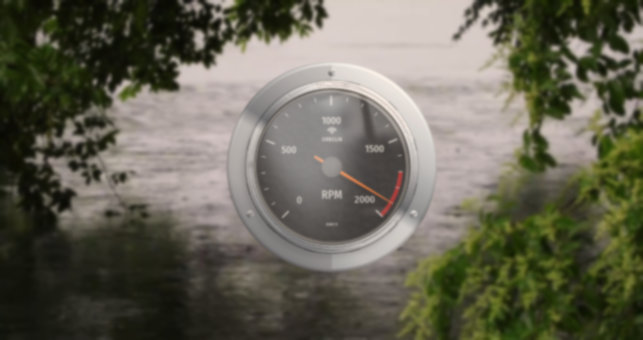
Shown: 1900 rpm
